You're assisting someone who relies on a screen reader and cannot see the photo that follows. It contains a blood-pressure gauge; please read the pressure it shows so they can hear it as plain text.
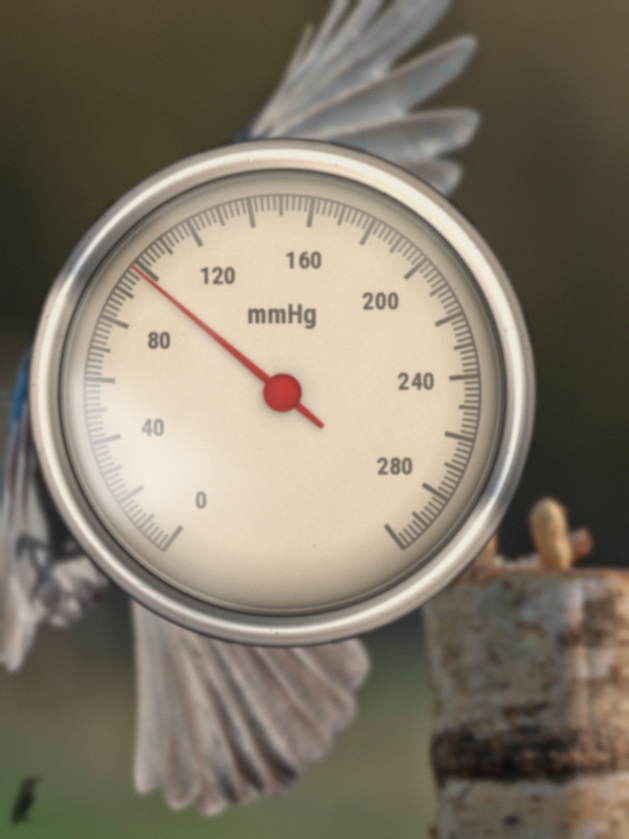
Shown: 98 mmHg
